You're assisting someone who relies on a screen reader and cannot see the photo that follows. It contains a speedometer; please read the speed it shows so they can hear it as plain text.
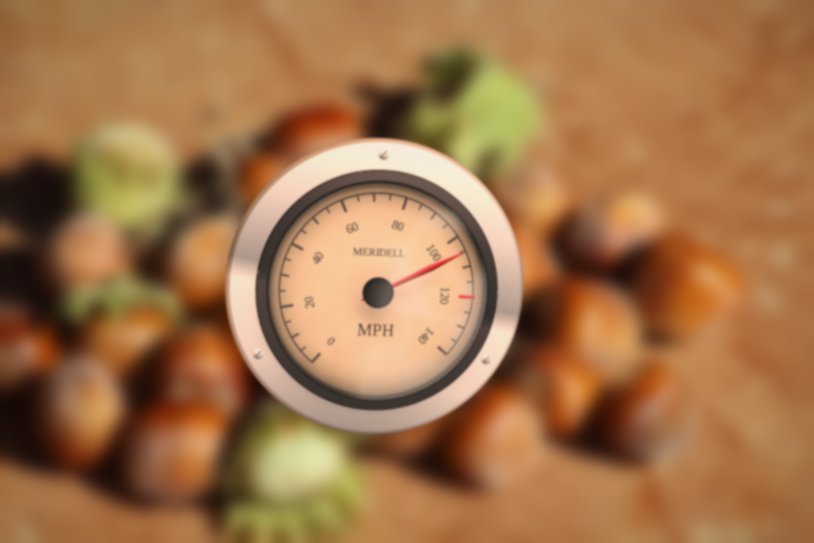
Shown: 105 mph
